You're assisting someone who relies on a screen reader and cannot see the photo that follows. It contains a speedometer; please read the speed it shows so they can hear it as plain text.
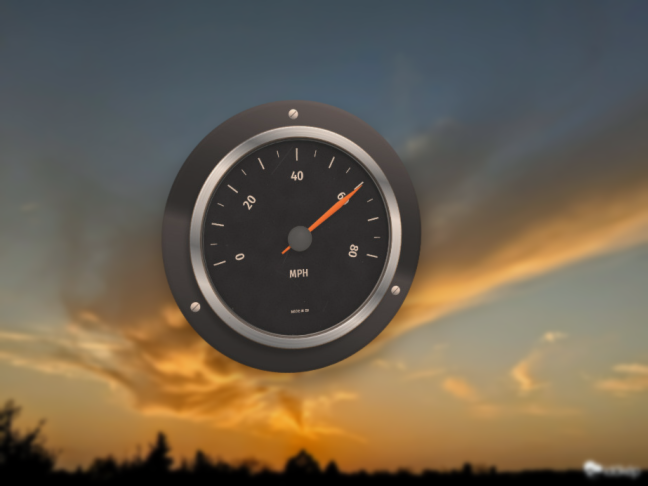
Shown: 60 mph
